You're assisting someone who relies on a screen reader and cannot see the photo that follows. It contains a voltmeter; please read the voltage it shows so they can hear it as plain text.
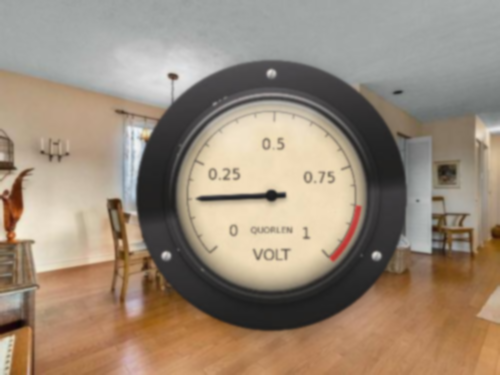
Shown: 0.15 V
